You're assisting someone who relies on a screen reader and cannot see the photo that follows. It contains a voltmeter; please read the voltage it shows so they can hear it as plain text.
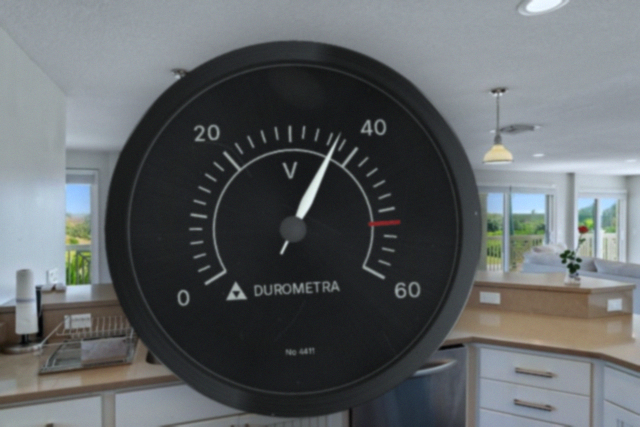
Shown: 37 V
